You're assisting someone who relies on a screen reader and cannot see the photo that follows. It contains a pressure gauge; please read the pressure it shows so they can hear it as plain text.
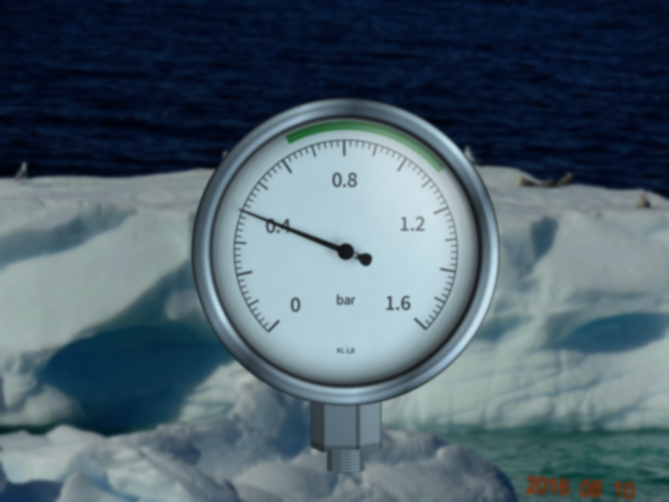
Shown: 0.4 bar
